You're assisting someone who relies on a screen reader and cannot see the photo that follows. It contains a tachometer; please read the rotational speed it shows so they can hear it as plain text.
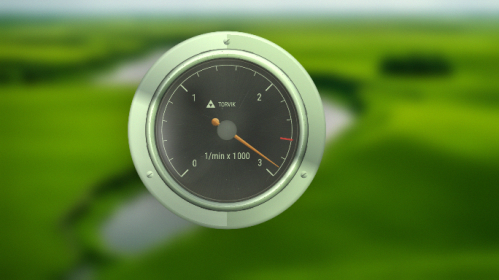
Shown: 2900 rpm
